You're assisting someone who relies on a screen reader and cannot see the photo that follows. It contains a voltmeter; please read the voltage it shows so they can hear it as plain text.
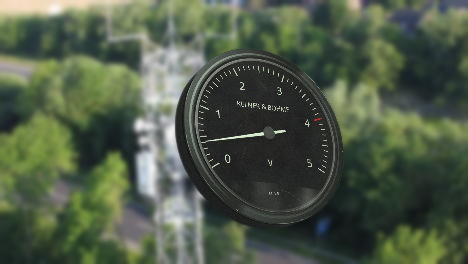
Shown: 0.4 V
